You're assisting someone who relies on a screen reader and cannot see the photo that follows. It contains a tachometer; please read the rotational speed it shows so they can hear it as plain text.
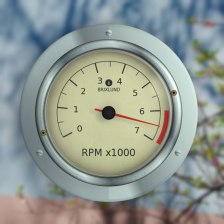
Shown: 6500 rpm
